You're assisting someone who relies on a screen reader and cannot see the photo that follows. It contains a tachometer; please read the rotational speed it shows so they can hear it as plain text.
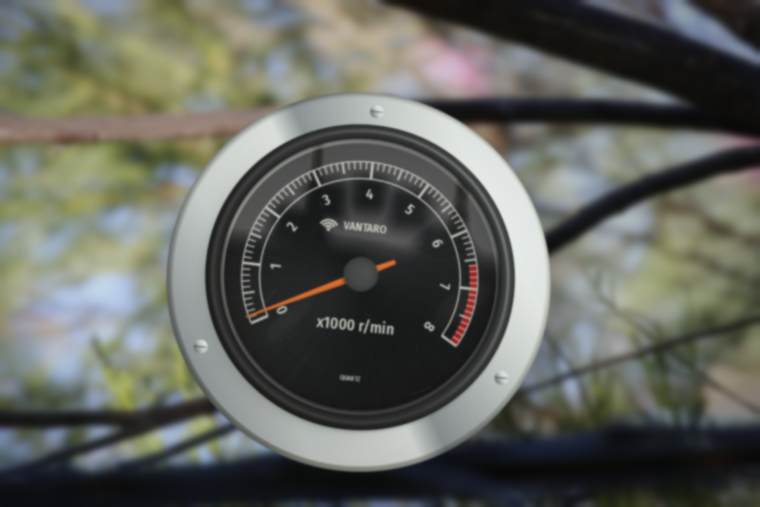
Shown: 100 rpm
